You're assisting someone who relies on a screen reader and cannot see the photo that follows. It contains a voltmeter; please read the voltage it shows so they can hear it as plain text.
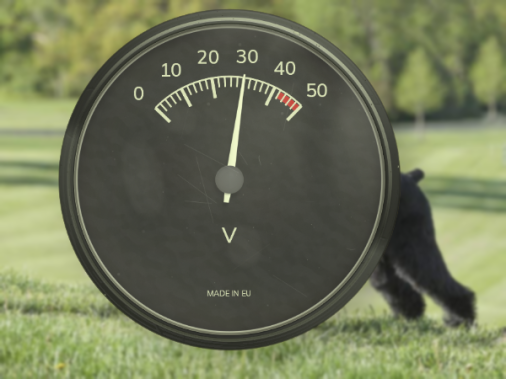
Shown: 30 V
